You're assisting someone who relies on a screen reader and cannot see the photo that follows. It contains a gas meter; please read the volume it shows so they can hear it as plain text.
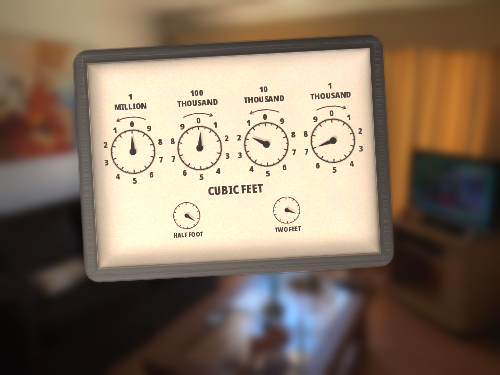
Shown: 1700 ft³
